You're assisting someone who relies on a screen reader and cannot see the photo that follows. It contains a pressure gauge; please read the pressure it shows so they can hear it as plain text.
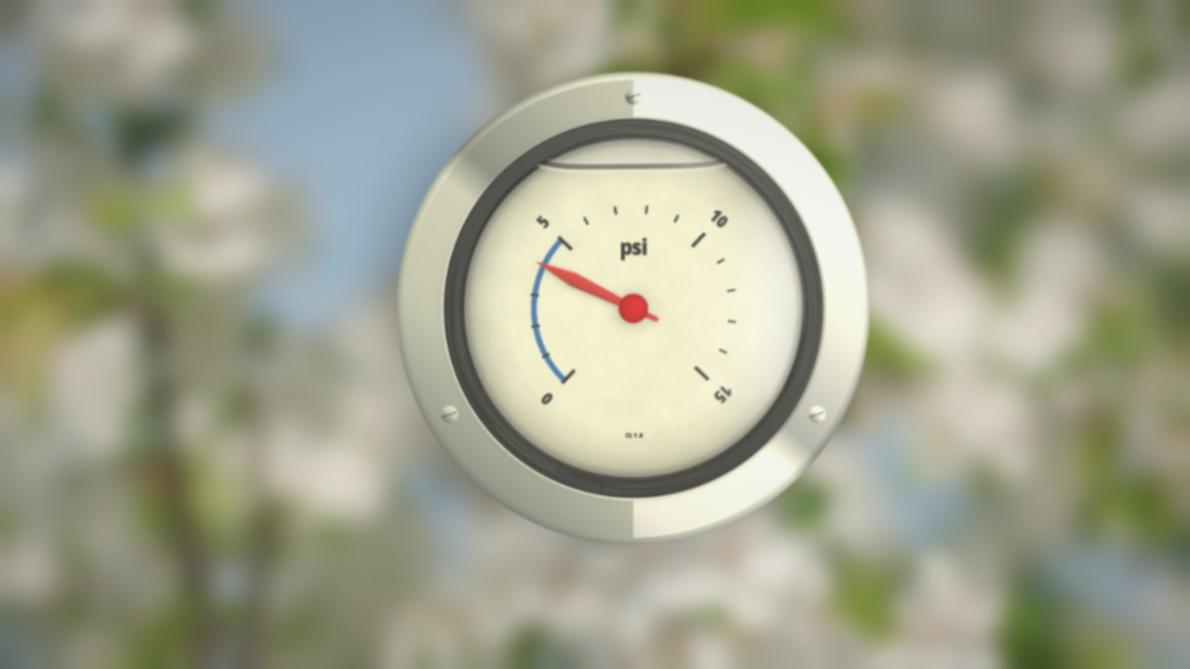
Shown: 4 psi
